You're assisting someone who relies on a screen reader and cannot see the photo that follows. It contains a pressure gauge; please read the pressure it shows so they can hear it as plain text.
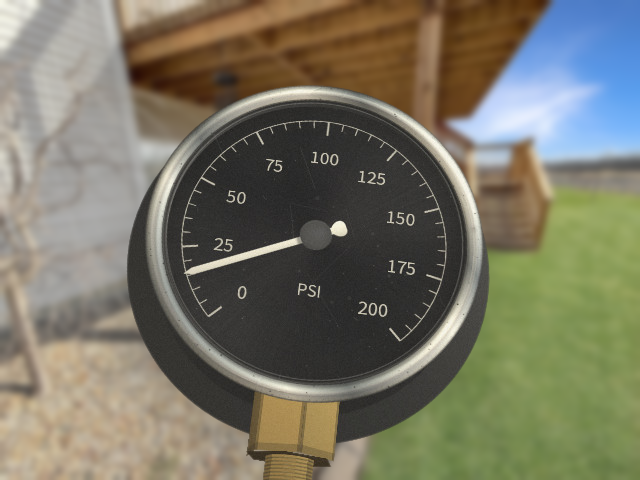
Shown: 15 psi
